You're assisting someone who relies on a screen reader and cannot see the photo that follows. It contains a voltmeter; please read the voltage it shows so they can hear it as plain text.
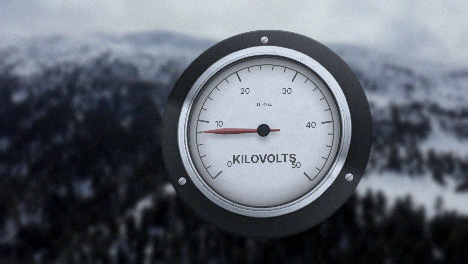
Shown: 8 kV
